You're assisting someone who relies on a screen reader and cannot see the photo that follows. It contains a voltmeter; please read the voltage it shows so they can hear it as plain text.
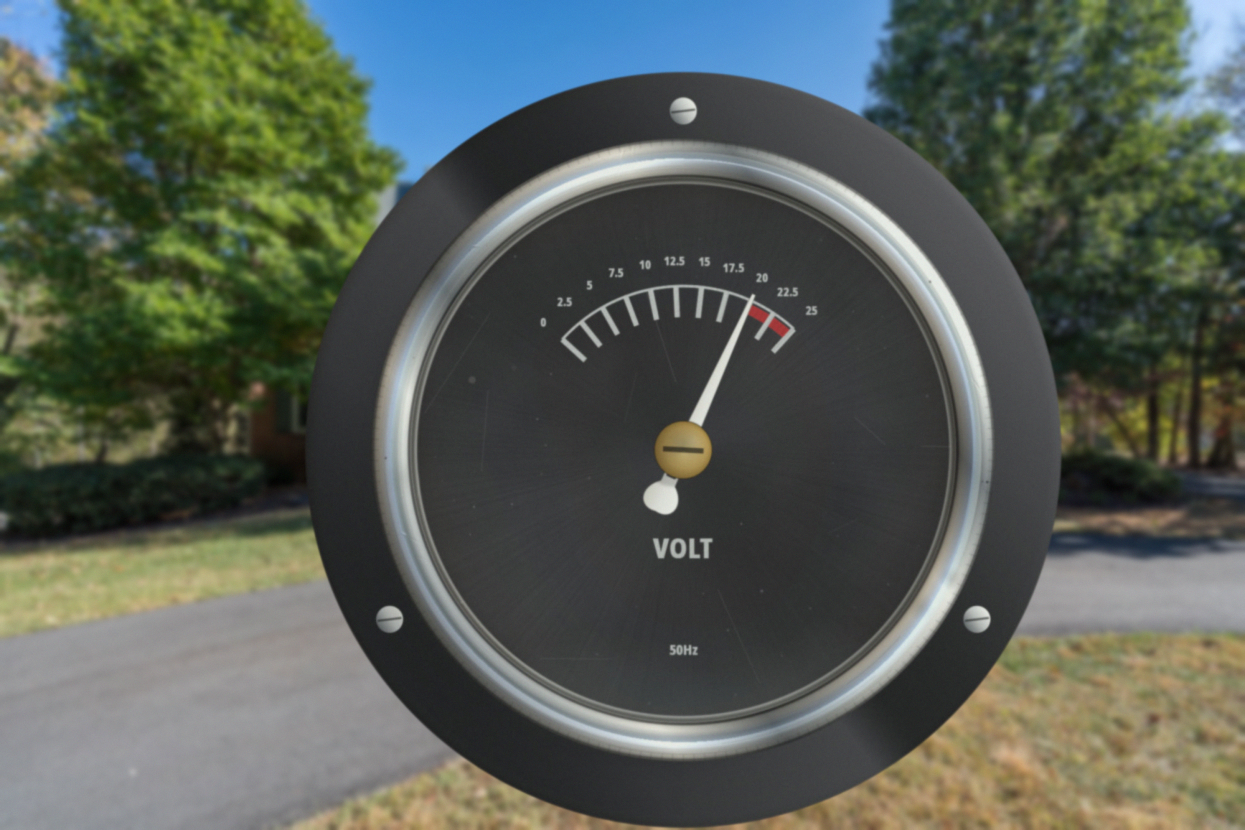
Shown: 20 V
